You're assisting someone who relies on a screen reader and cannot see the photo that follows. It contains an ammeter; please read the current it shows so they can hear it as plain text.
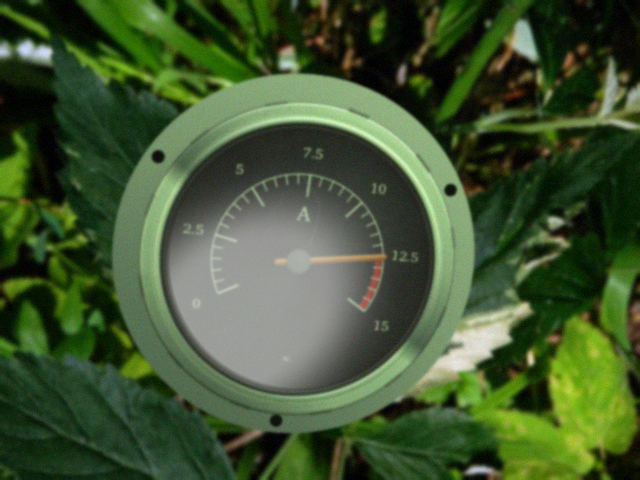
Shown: 12.5 A
